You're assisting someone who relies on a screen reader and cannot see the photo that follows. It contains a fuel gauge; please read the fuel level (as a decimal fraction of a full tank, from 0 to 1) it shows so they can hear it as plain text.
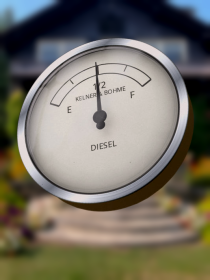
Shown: 0.5
